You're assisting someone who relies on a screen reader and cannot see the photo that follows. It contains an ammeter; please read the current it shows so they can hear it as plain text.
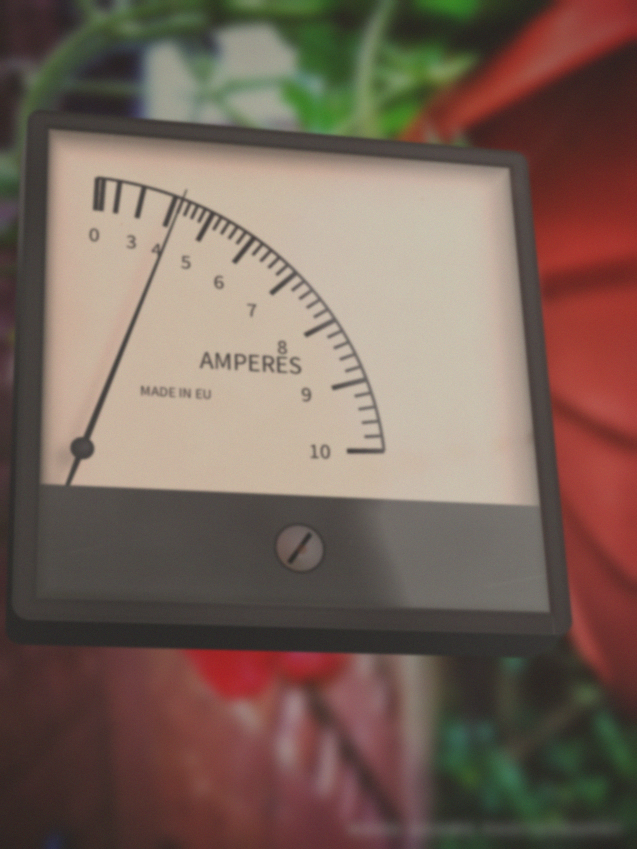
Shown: 4.2 A
